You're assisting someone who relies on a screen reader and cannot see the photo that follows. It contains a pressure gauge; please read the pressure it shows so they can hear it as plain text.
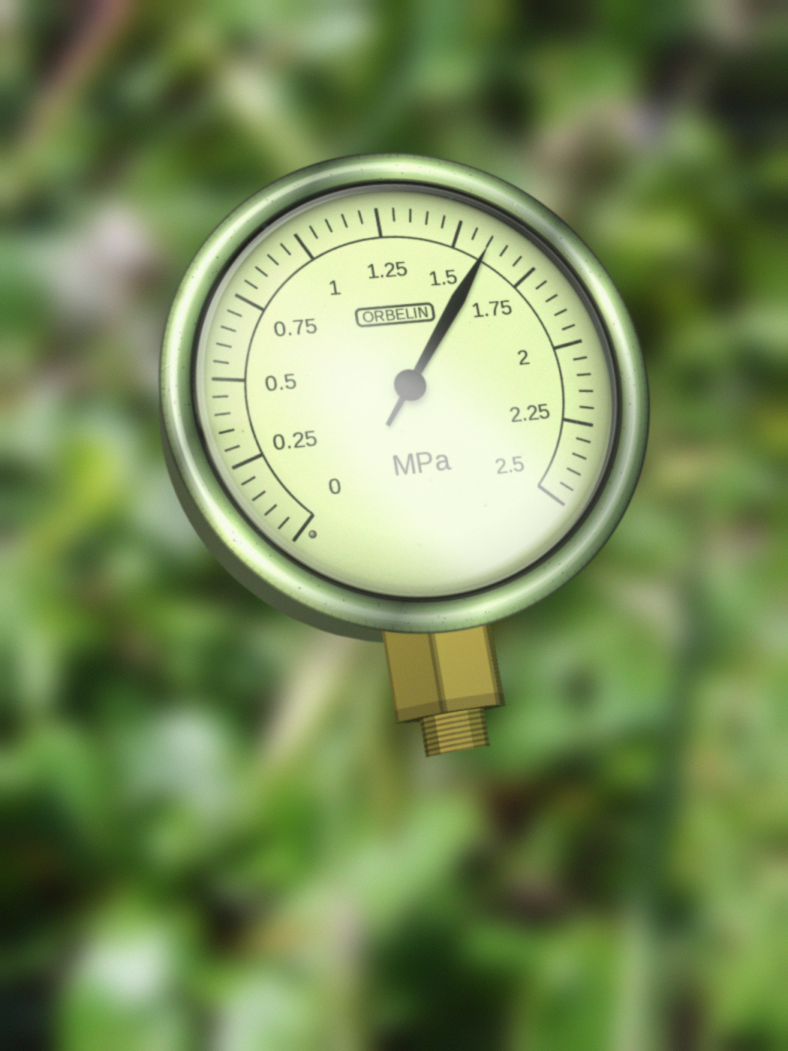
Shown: 1.6 MPa
